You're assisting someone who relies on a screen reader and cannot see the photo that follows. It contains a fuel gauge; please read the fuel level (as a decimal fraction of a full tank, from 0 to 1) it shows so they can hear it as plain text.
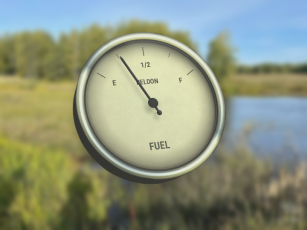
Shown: 0.25
